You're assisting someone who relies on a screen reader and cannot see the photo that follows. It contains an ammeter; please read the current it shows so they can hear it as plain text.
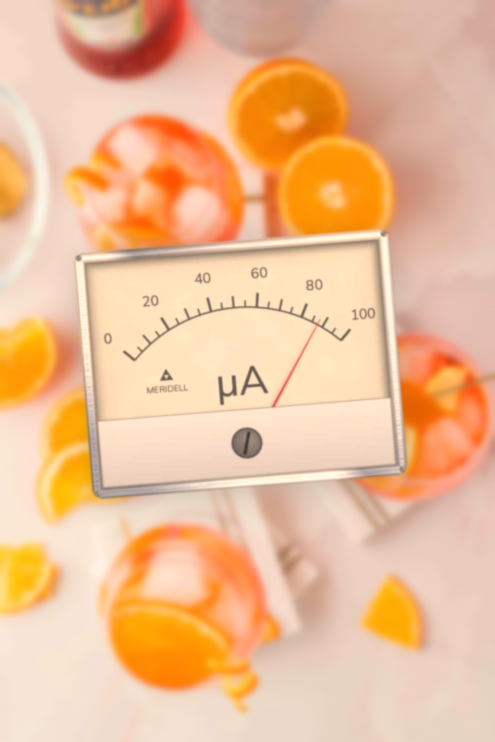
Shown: 87.5 µA
